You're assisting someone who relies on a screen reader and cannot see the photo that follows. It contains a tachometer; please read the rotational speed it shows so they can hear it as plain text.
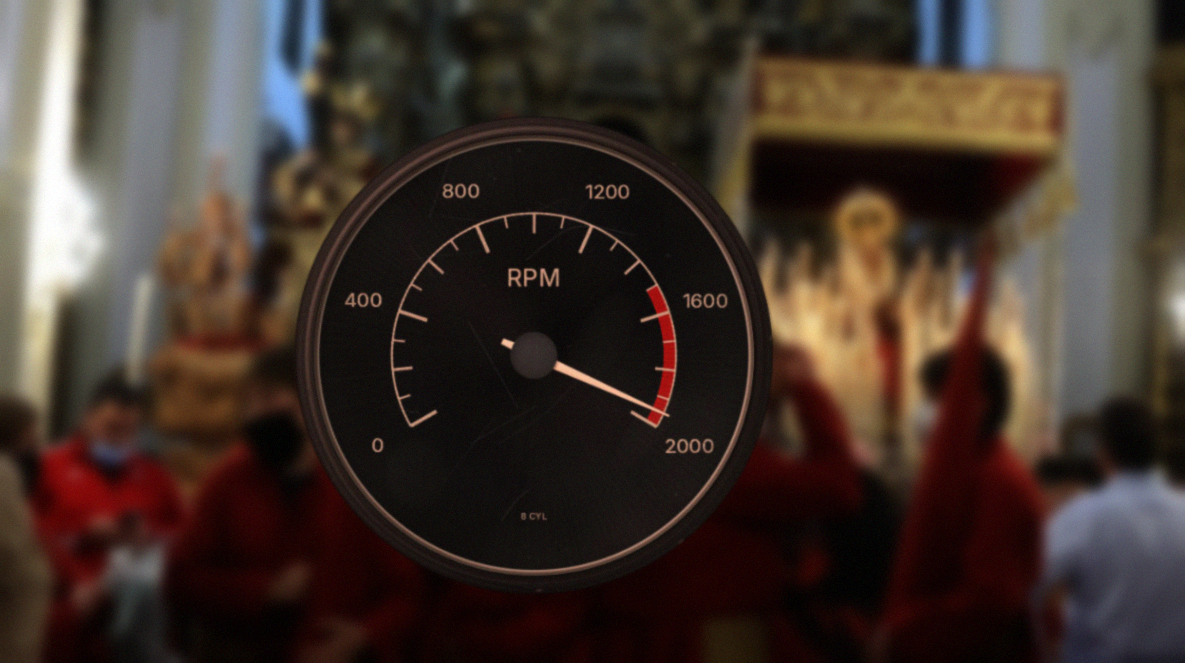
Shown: 1950 rpm
